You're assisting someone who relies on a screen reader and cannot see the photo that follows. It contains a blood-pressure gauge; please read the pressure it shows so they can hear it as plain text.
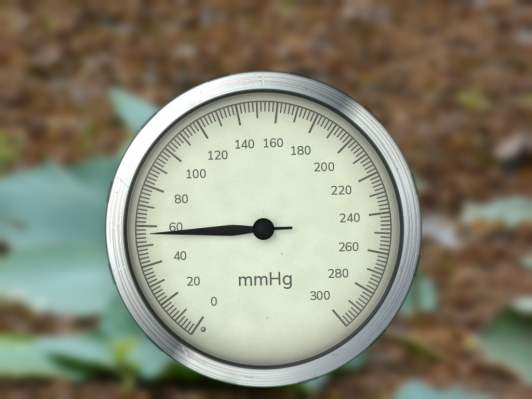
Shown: 56 mmHg
